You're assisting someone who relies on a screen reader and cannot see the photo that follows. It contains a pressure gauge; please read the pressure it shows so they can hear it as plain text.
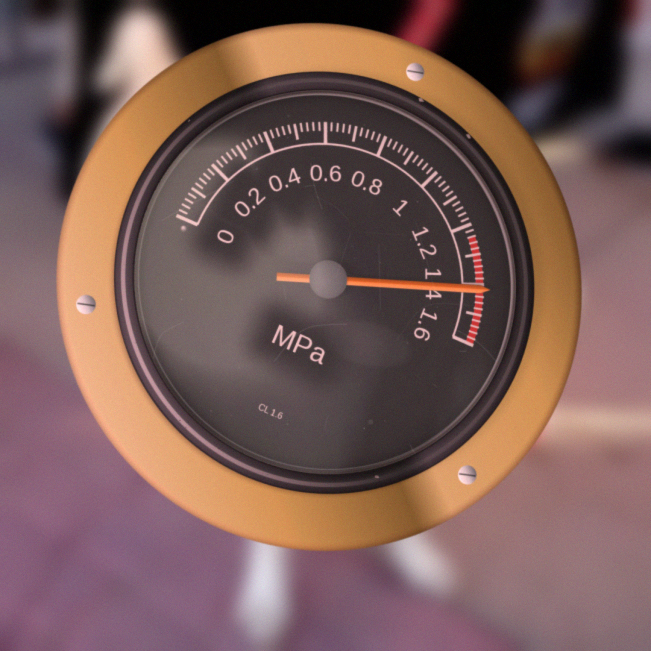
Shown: 1.42 MPa
